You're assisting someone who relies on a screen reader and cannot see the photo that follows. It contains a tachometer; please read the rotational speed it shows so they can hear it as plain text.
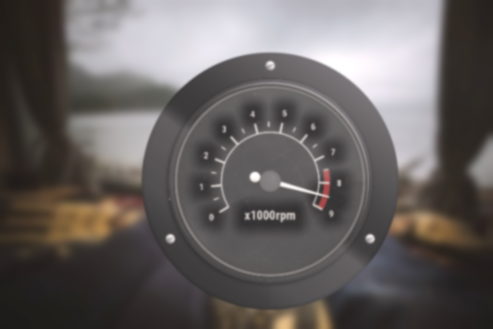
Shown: 8500 rpm
